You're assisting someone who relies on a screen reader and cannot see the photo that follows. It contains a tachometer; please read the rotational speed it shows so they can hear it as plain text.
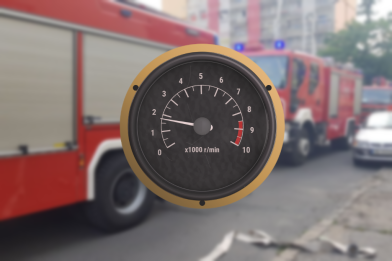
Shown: 1750 rpm
